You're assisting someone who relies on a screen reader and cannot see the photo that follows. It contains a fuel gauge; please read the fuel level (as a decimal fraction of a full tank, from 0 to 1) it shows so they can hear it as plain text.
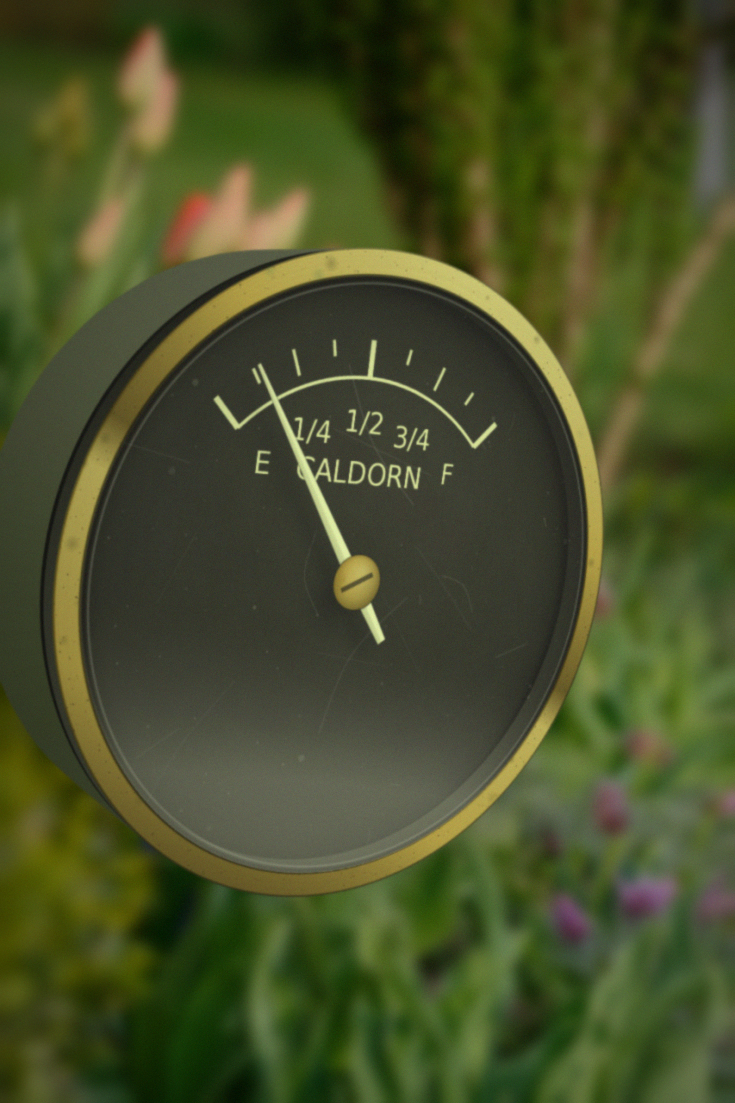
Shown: 0.125
